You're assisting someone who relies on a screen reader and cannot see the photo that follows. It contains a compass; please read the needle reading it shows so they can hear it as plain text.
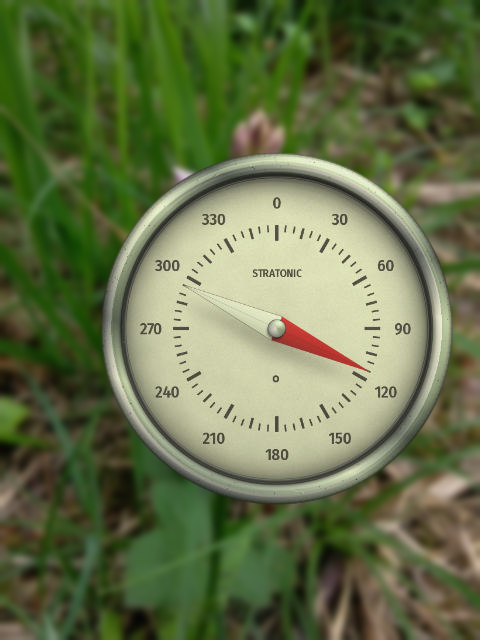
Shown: 115 °
